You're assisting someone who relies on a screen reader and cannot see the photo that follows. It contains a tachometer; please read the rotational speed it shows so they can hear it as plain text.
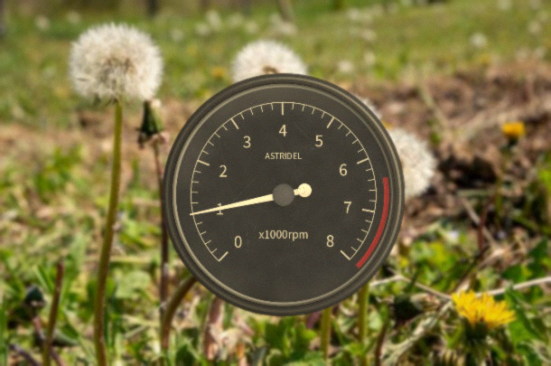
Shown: 1000 rpm
